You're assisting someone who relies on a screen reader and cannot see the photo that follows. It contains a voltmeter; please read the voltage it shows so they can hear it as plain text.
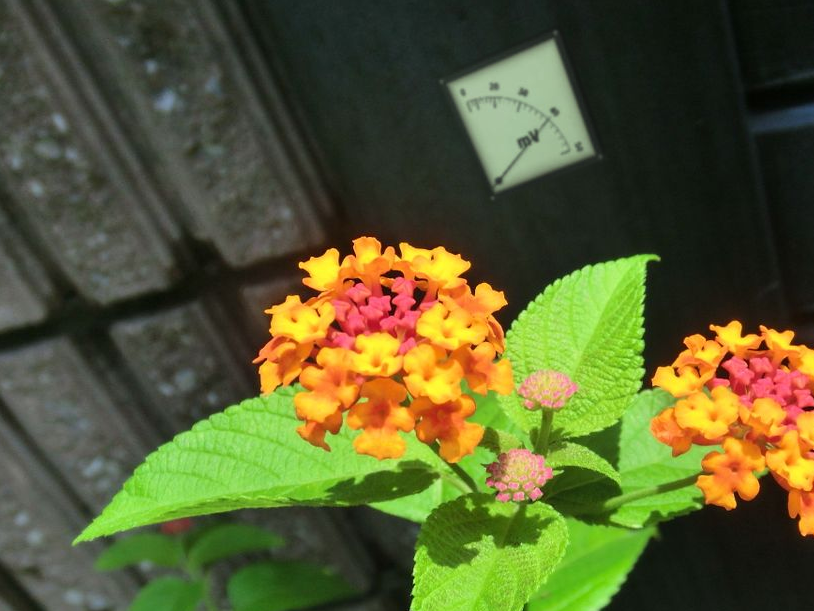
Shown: 40 mV
